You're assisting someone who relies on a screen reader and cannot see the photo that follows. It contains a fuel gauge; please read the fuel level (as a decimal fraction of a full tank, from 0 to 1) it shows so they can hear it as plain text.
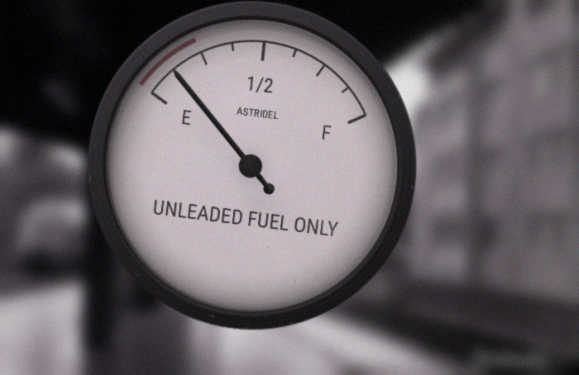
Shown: 0.125
